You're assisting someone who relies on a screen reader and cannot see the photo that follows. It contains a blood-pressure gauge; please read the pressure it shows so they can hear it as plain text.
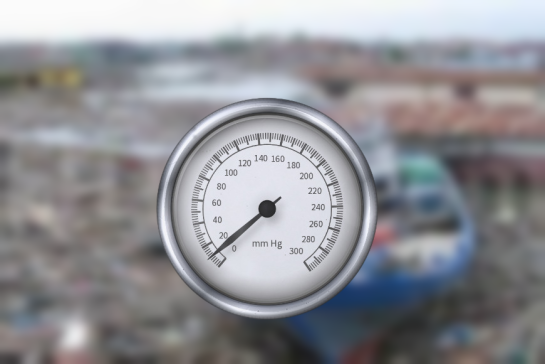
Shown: 10 mmHg
